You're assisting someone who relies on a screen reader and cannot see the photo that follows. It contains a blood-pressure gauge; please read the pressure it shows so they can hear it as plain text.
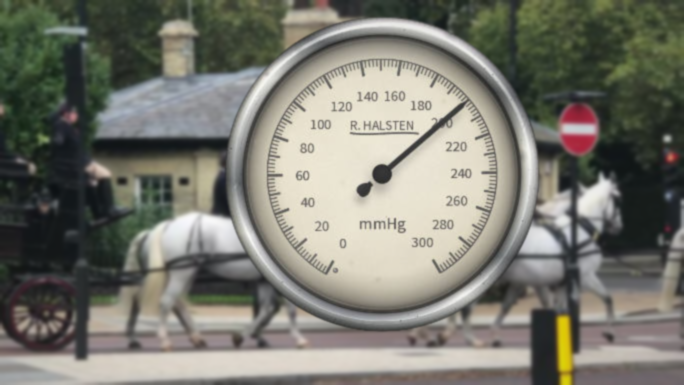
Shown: 200 mmHg
